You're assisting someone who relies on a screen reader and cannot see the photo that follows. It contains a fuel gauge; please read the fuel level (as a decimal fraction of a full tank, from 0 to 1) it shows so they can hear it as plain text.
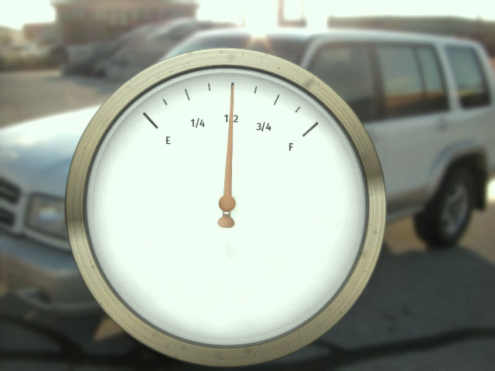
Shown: 0.5
